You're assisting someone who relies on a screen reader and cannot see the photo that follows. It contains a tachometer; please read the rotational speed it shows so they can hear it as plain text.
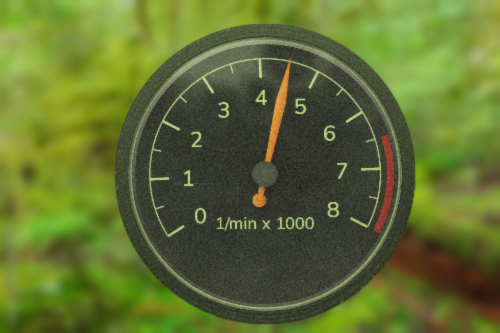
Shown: 4500 rpm
